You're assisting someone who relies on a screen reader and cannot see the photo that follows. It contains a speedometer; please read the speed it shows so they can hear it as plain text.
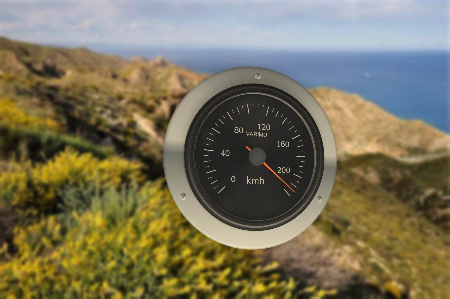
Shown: 215 km/h
